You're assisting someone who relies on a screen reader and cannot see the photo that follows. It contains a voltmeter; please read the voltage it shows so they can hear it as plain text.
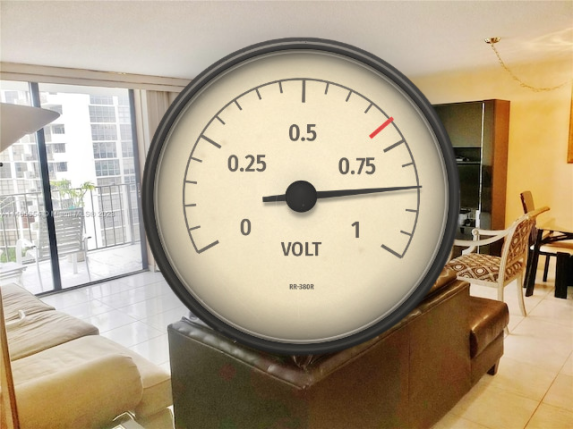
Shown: 0.85 V
